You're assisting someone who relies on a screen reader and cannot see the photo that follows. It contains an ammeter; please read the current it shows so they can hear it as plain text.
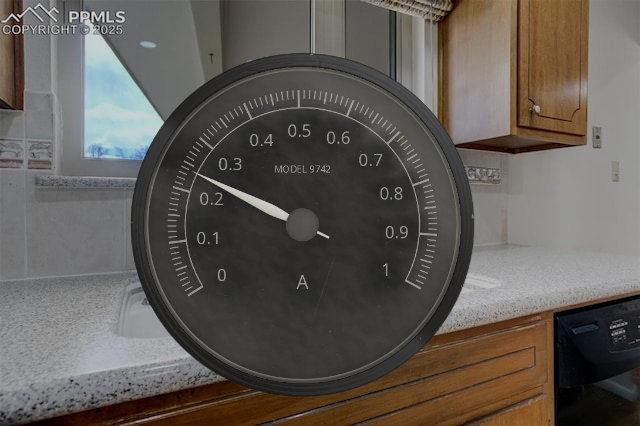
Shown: 0.24 A
